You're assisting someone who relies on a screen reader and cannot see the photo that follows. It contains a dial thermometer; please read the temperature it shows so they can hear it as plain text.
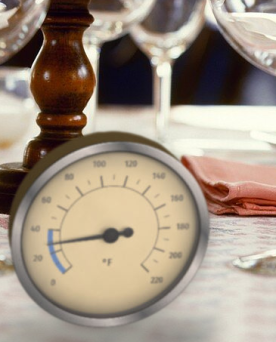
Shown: 30 °F
